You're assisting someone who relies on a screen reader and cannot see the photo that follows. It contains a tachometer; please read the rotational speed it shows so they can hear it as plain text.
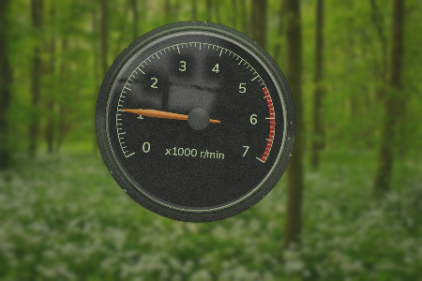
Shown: 1000 rpm
